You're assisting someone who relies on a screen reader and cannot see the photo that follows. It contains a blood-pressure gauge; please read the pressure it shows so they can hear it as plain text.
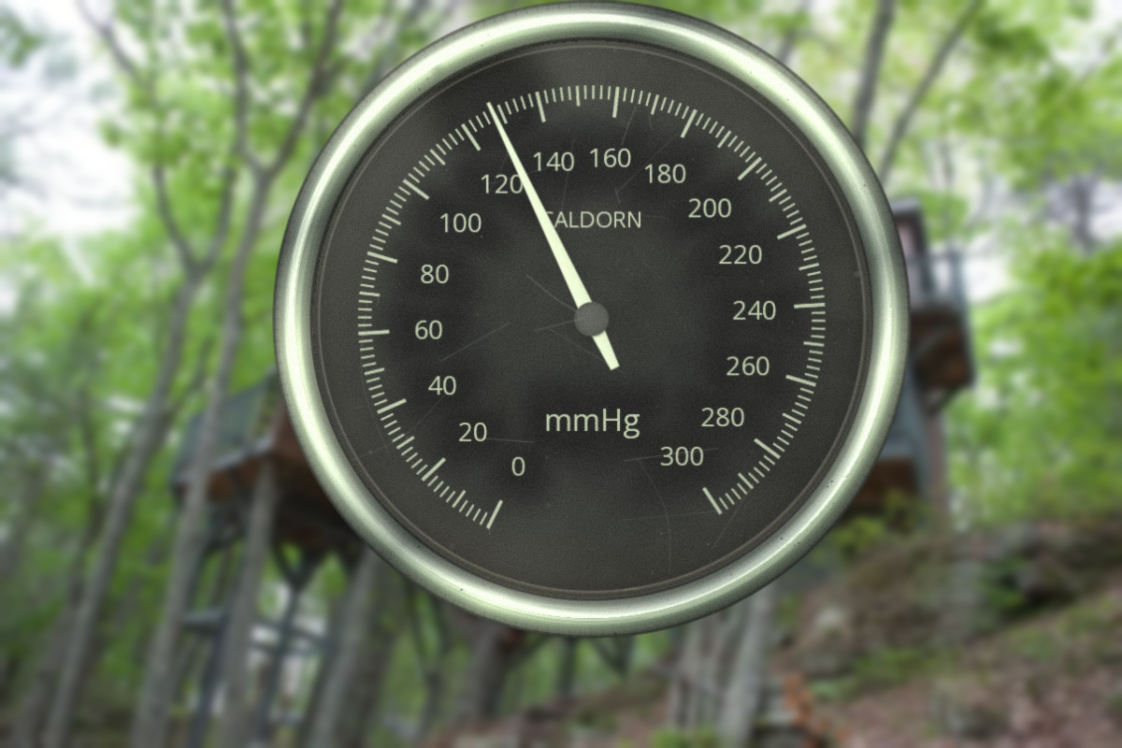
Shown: 128 mmHg
